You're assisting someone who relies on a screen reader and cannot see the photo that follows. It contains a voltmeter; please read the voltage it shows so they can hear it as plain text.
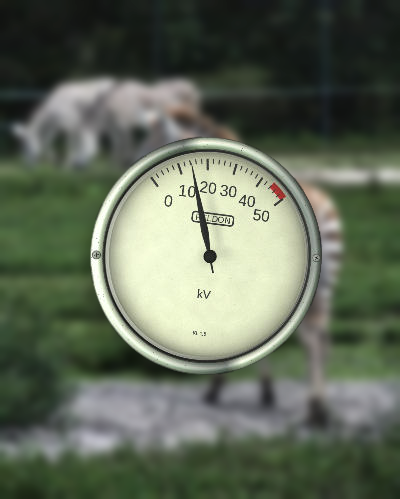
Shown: 14 kV
